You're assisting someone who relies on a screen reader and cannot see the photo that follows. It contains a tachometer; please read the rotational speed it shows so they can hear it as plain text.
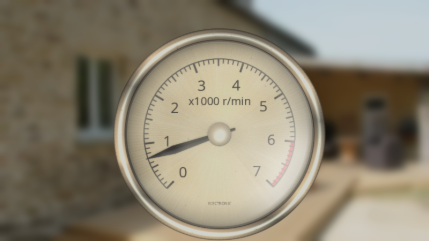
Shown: 700 rpm
